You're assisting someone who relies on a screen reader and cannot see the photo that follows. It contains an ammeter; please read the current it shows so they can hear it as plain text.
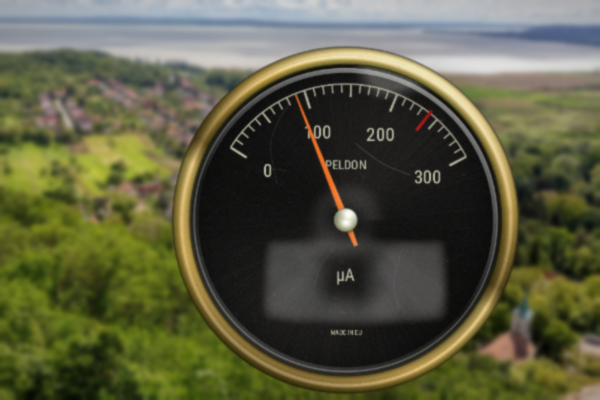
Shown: 90 µA
